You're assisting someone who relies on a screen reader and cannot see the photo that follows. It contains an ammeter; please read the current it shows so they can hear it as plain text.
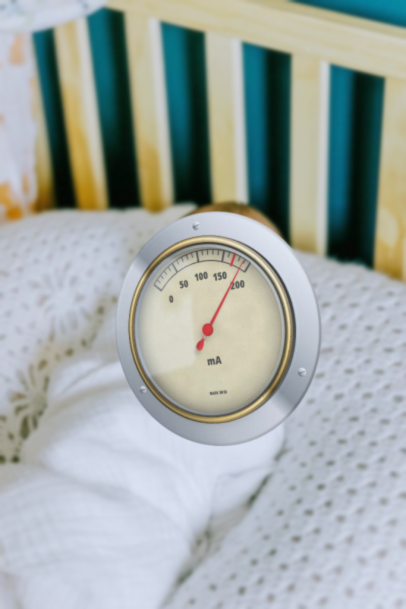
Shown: 190 mA
